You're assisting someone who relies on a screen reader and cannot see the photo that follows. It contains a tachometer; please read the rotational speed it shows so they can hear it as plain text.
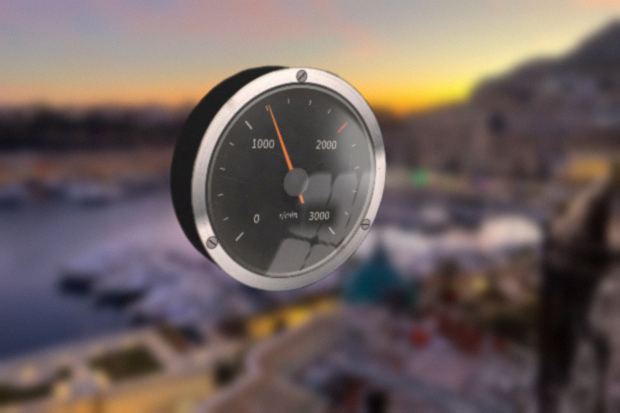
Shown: 1200 rpm
